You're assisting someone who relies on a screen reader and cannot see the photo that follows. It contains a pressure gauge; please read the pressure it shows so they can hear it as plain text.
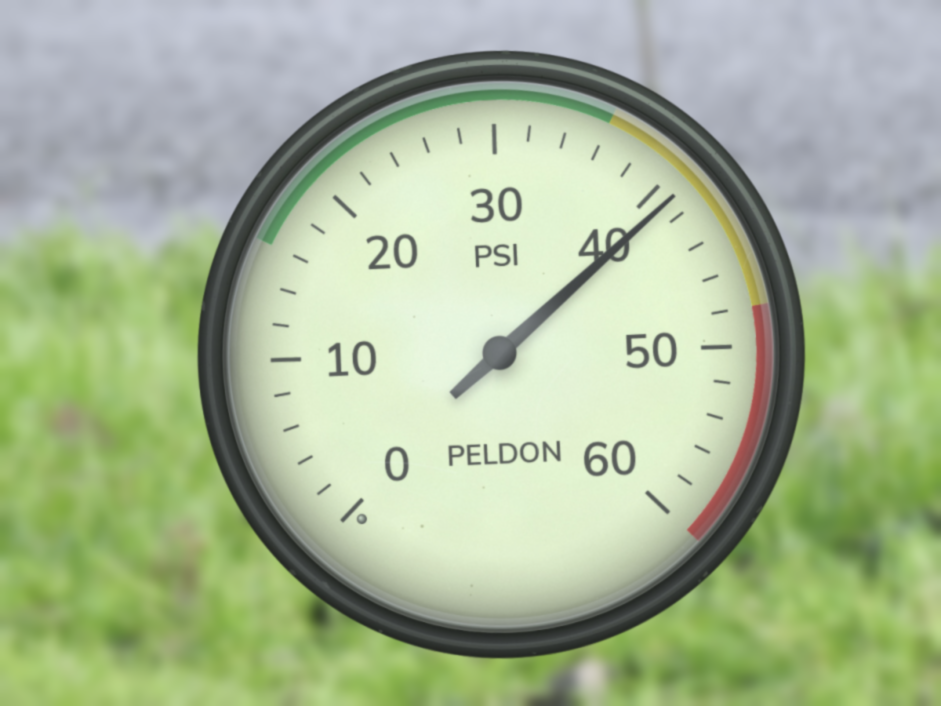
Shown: 41 psi
